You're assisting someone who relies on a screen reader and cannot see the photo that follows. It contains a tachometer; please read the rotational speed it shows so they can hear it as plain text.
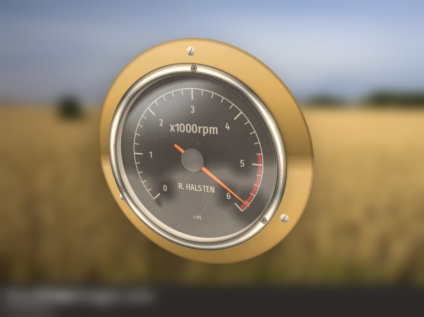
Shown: 5800 rpm
